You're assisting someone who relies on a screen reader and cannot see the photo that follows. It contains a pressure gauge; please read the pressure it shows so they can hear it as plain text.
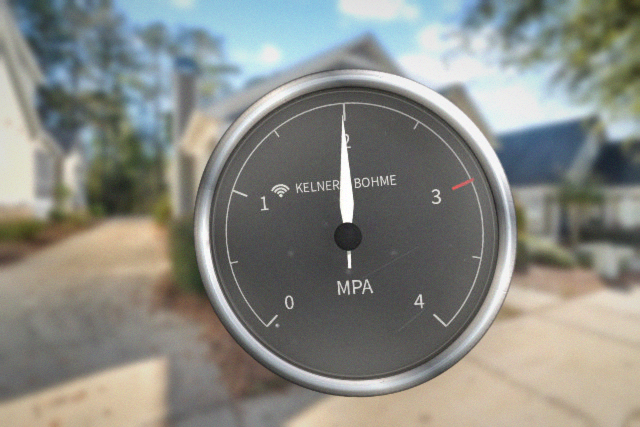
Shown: 2 MPa
